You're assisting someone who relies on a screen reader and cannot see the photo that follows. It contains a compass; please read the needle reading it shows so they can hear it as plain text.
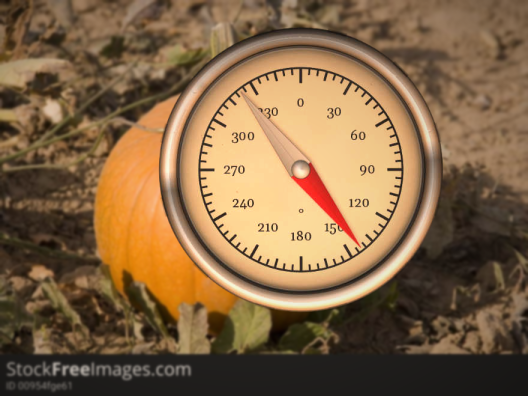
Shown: 142.5 °
